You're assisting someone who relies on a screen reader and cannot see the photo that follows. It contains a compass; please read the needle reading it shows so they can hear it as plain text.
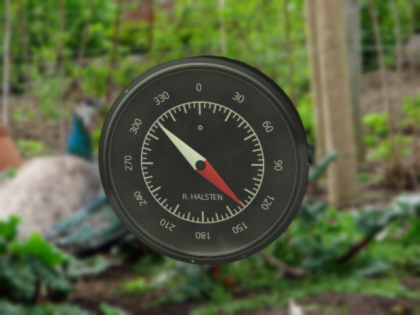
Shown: 135 °
